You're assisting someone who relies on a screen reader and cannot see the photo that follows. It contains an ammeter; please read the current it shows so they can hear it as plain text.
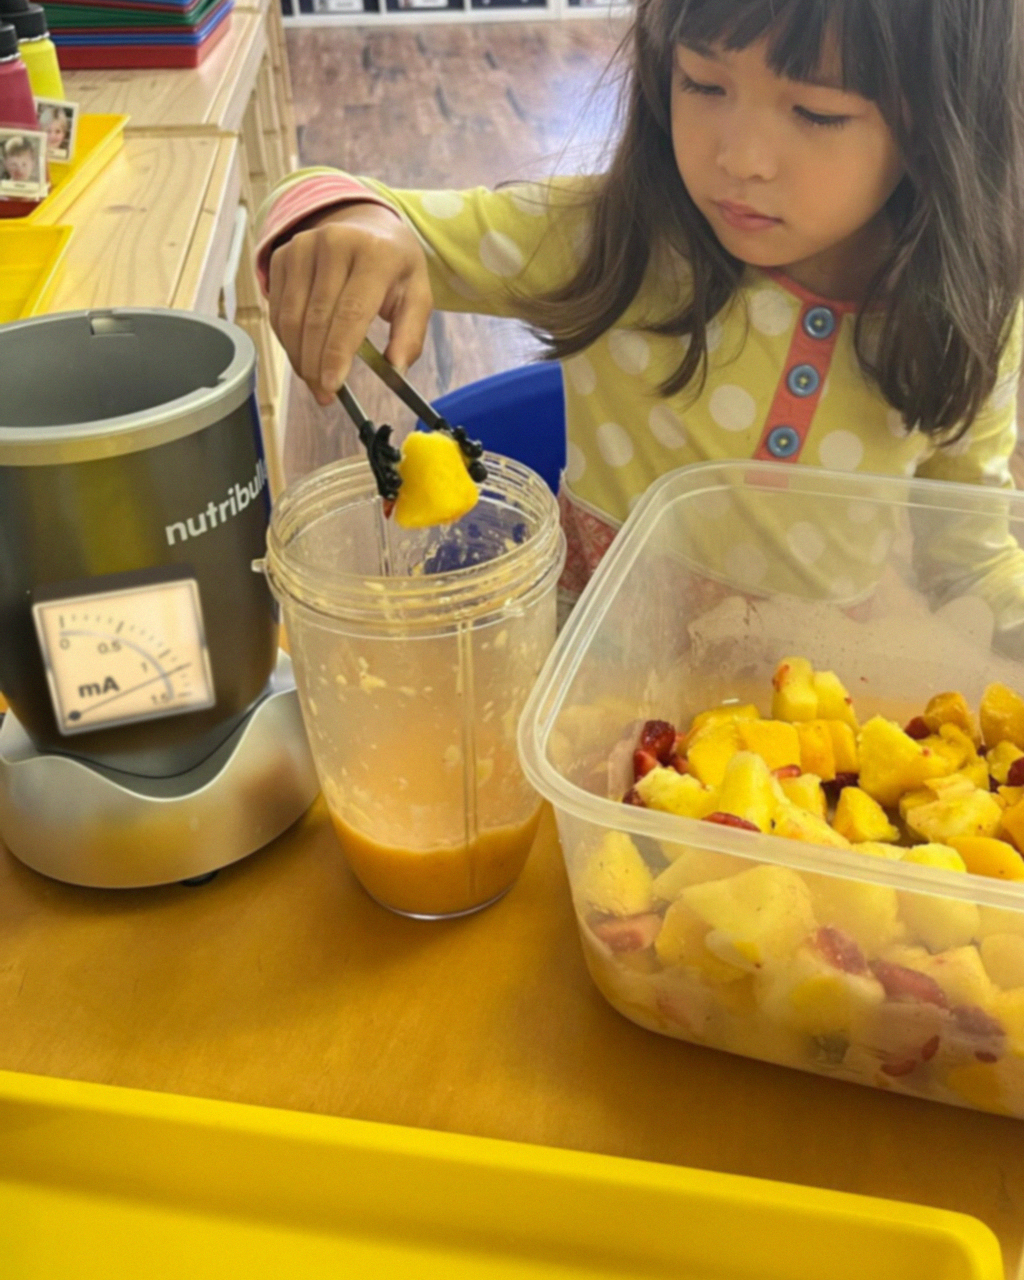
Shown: 1.2 mA
